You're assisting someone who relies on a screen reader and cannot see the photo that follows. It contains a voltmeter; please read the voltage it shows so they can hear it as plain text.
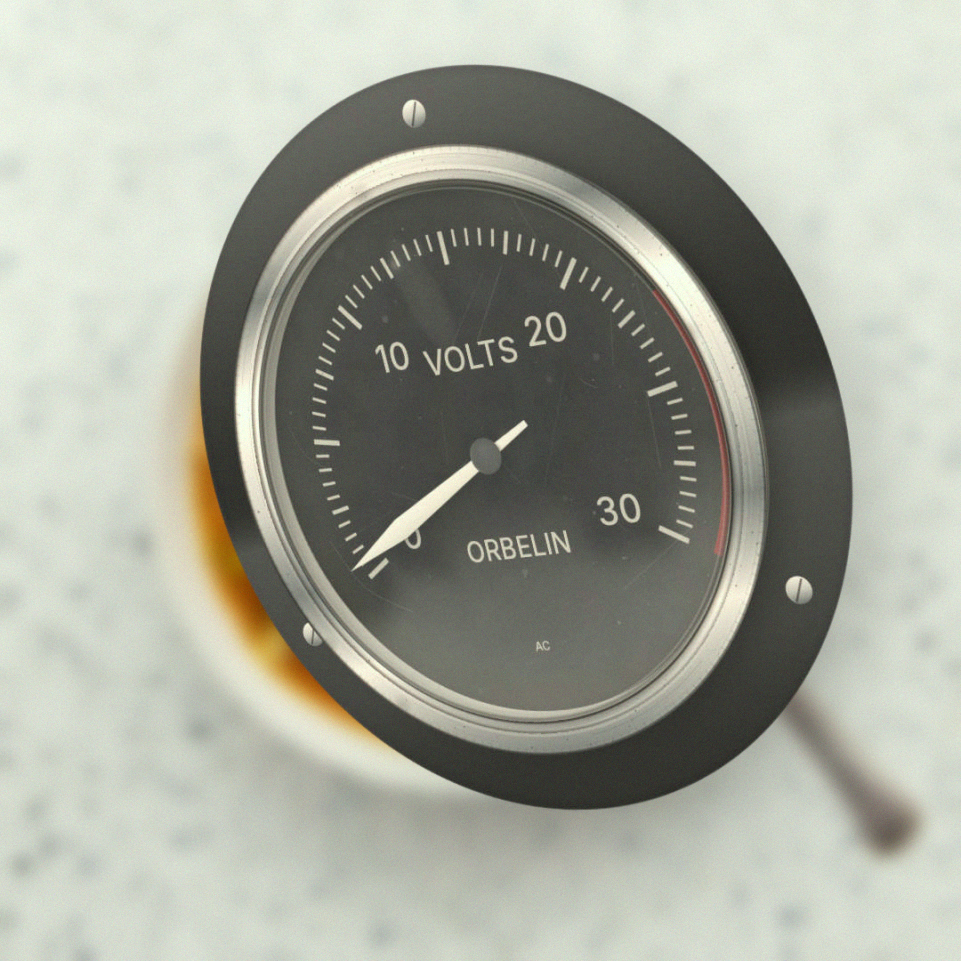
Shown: 0.5 V
